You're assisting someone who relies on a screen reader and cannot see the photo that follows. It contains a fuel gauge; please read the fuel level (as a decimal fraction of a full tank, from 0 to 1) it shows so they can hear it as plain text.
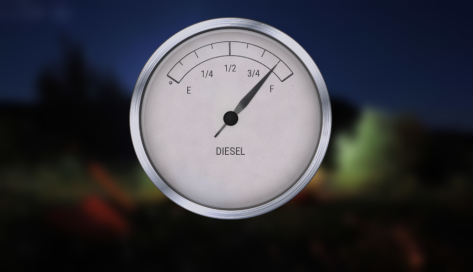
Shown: 0.875
